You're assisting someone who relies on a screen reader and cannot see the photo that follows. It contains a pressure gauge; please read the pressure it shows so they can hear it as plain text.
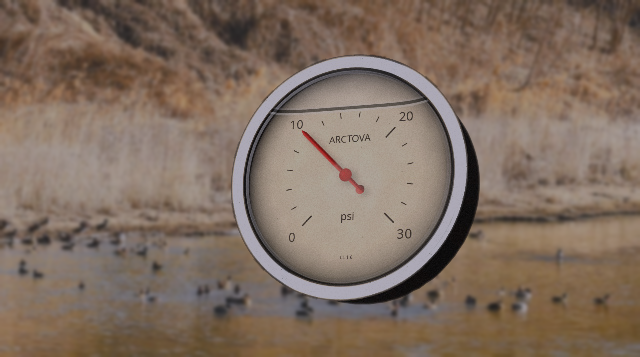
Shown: 10 psi
